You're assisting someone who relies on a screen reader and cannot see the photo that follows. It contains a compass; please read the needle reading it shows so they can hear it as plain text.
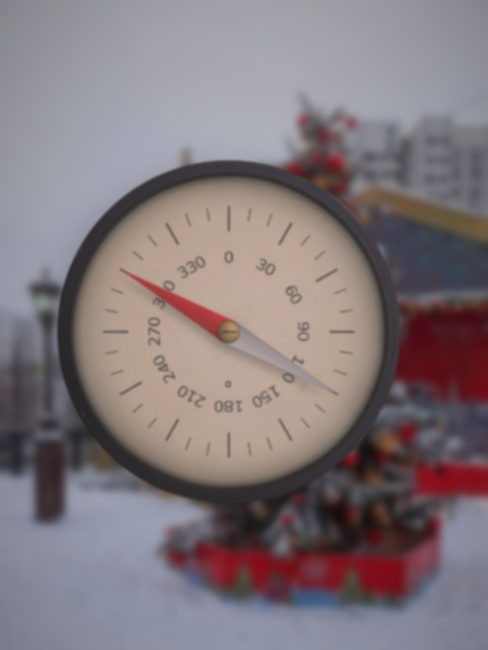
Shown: 300 °
